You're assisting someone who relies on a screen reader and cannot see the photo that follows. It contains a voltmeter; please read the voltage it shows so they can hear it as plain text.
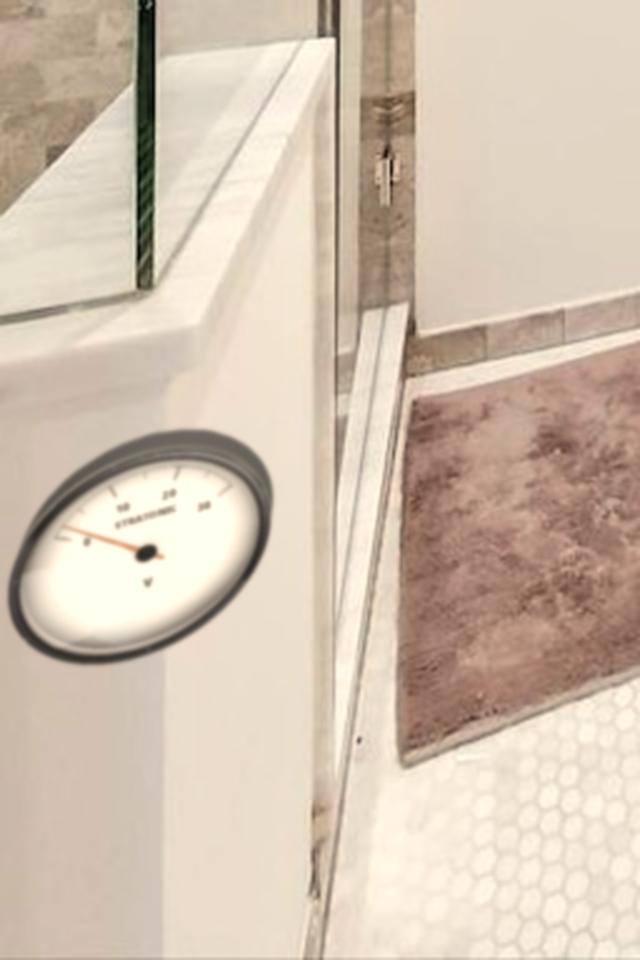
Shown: 2.5 V
